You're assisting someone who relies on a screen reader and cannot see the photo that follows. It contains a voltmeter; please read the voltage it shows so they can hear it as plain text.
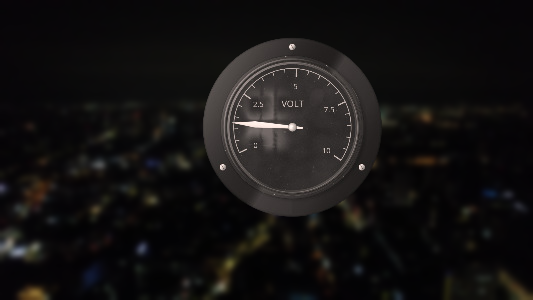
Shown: 1.25 V
